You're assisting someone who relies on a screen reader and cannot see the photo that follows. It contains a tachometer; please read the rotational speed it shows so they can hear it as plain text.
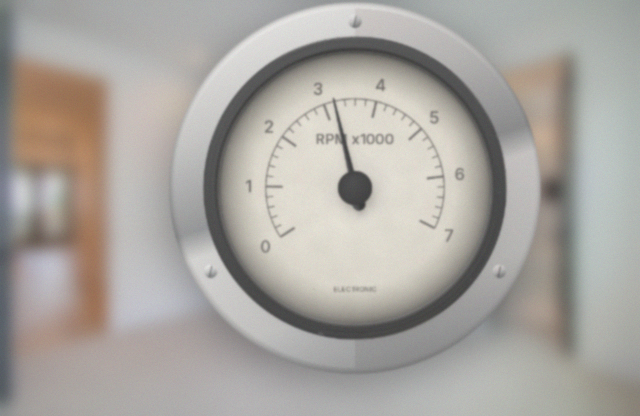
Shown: 3200 rpm
